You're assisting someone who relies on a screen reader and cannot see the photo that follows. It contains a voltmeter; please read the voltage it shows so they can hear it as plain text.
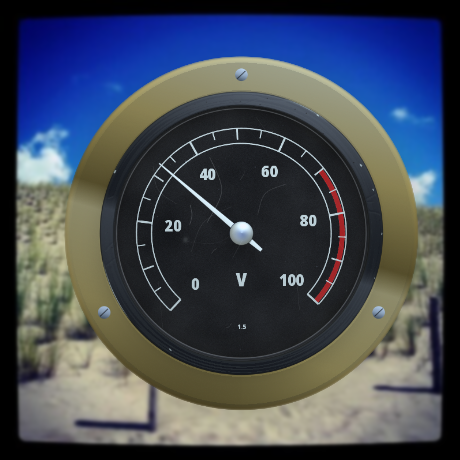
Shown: 32.5 V
